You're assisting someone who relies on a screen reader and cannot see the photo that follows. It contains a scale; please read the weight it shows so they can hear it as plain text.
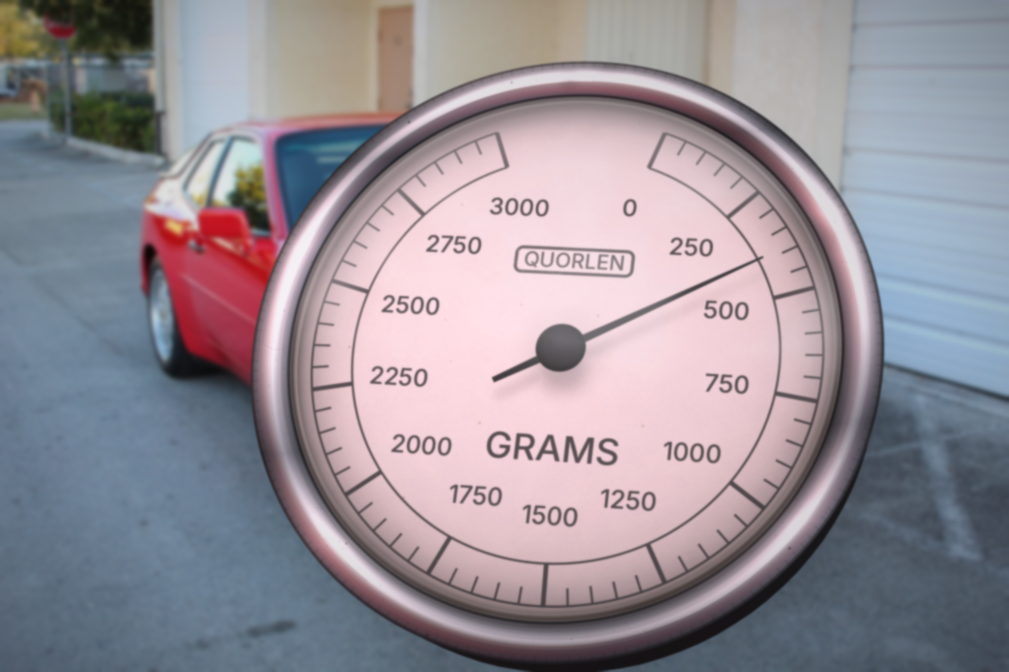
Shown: 400 g
